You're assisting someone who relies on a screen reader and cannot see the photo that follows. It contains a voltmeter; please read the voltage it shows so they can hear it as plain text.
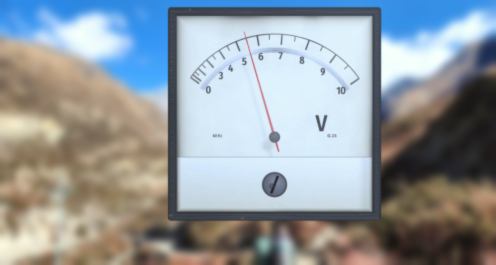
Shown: 5.5 V
